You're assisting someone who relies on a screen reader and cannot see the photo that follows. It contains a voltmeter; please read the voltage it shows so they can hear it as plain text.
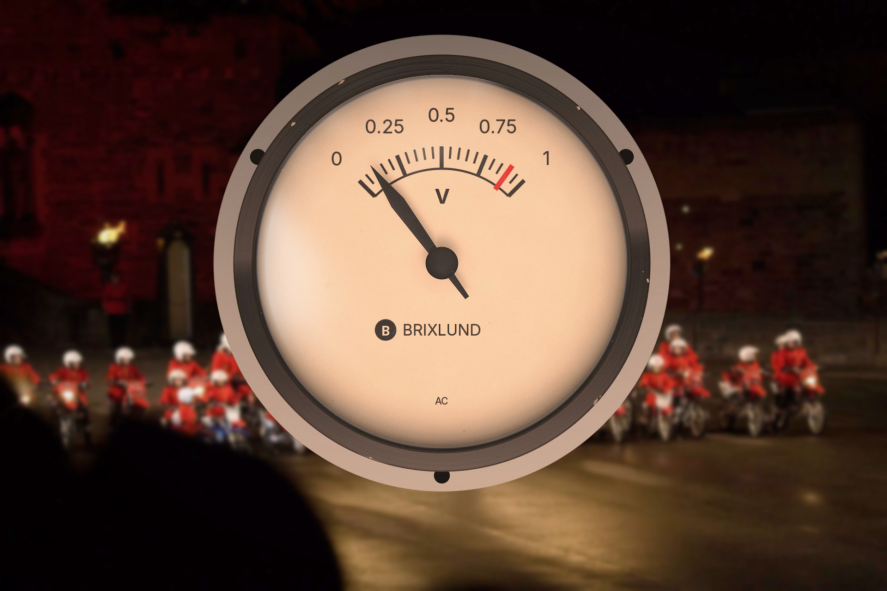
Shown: 0.1 V
